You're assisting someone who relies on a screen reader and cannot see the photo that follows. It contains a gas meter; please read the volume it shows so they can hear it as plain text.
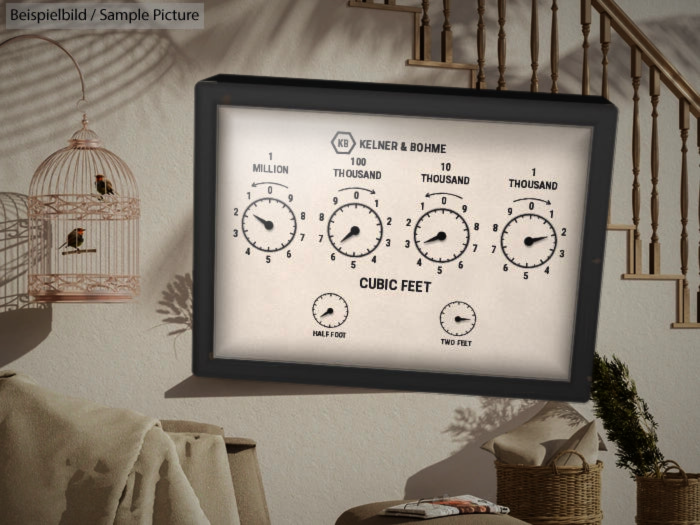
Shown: 163200 ft³
